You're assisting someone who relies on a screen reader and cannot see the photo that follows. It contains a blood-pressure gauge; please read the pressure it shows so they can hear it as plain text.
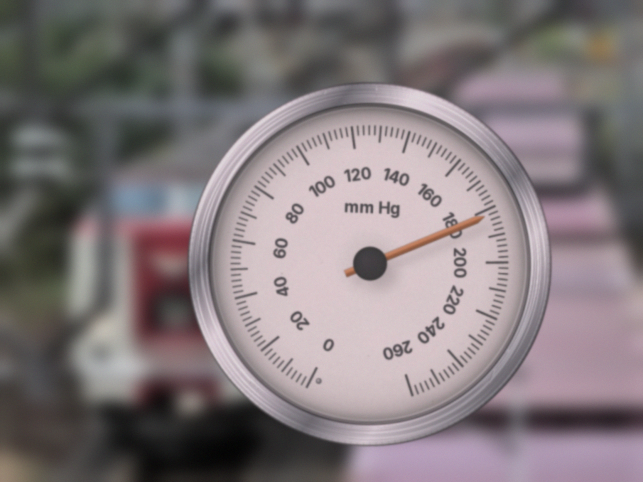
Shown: 182 mmHg
